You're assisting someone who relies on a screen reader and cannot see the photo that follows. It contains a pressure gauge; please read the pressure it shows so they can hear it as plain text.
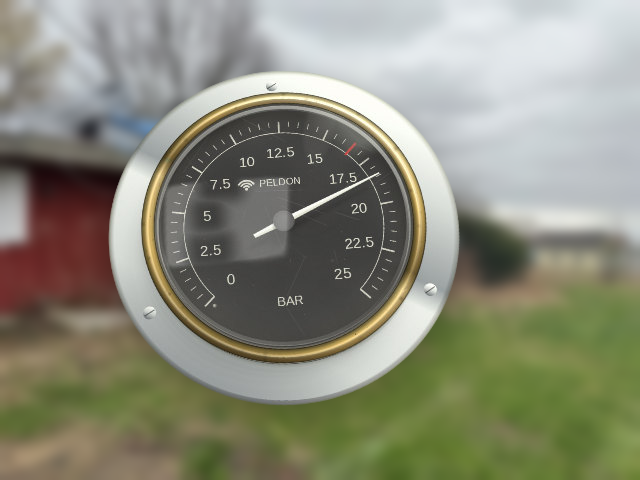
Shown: 18.5 bar
